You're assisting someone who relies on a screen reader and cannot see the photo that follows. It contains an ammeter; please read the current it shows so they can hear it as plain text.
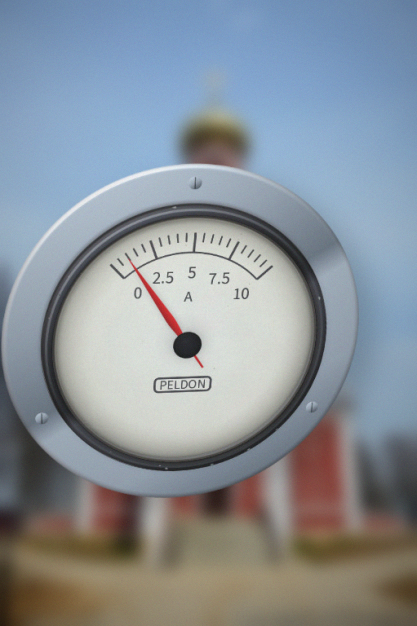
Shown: 1 A
